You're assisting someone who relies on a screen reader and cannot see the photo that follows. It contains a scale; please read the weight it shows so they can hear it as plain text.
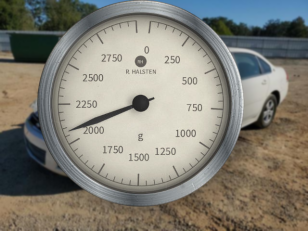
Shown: 2075 g
